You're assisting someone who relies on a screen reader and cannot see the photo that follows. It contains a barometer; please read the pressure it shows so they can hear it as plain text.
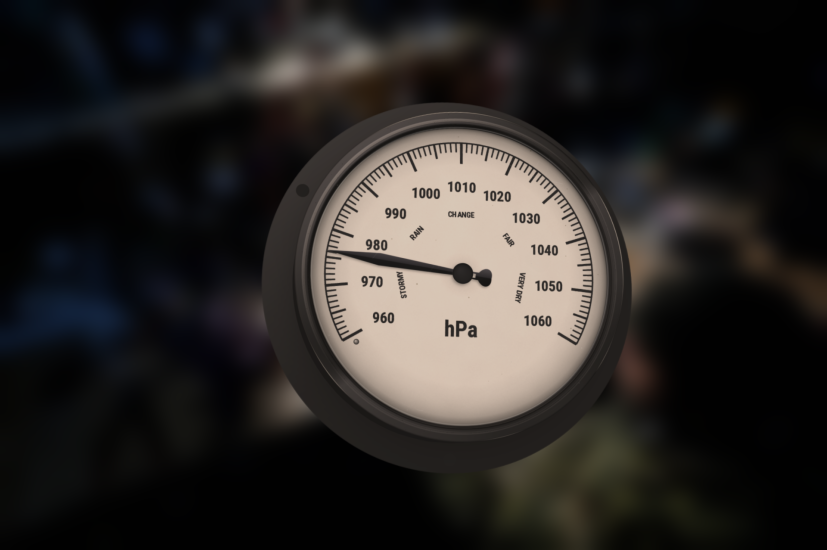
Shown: 976 hPa
